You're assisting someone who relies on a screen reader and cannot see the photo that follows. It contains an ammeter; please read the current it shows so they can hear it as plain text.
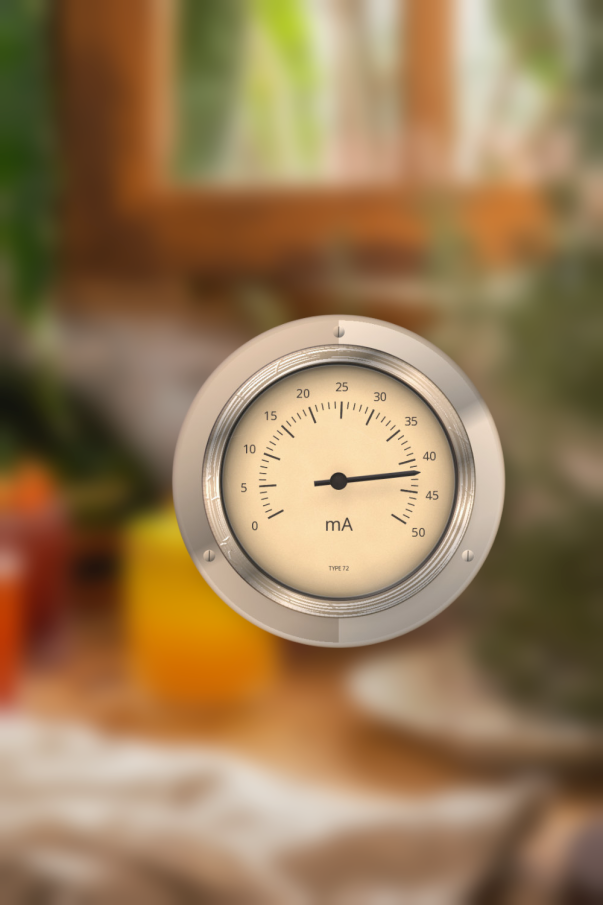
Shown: 42 mA
